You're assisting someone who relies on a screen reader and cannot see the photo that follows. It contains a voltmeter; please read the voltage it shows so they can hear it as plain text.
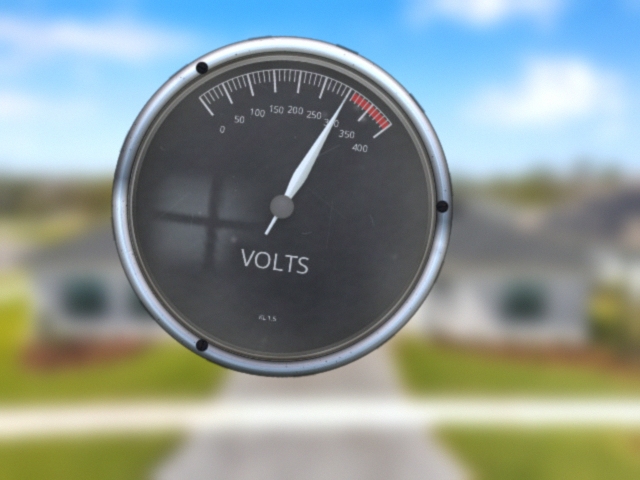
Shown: 300 V
